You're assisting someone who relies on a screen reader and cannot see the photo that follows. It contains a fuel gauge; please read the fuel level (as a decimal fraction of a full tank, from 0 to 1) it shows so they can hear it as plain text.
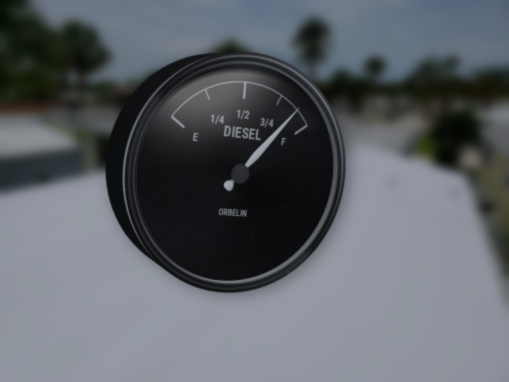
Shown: 0.875
